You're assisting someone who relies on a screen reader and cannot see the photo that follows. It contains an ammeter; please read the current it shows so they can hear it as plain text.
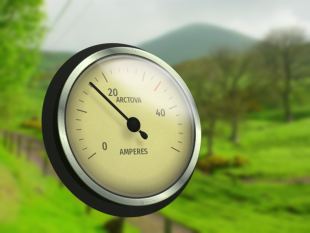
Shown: 16 A
